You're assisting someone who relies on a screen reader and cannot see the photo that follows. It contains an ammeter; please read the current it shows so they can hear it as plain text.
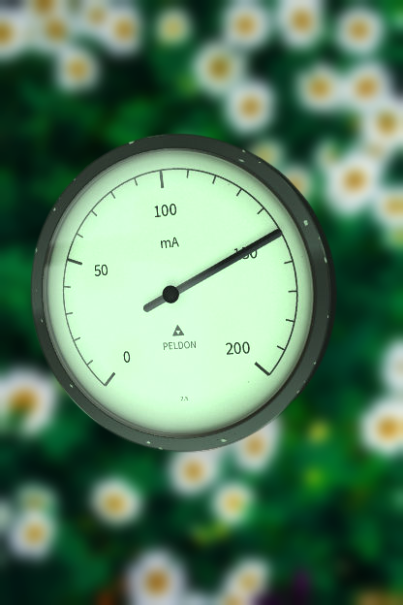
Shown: 150 mA
